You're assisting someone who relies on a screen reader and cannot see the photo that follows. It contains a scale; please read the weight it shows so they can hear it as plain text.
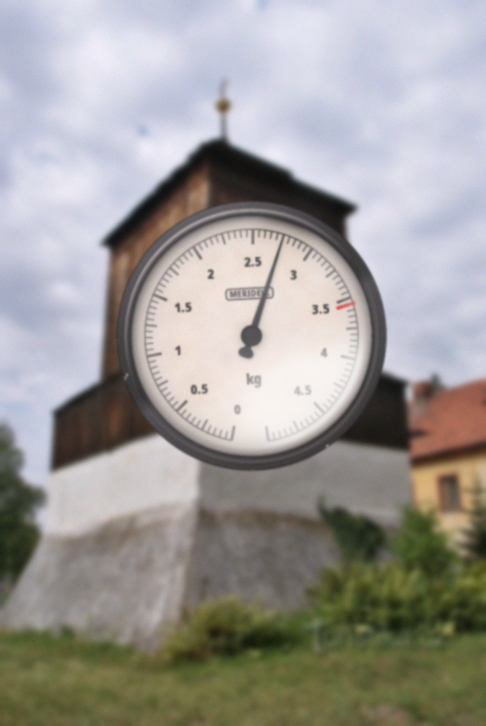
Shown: 2.75 kg
